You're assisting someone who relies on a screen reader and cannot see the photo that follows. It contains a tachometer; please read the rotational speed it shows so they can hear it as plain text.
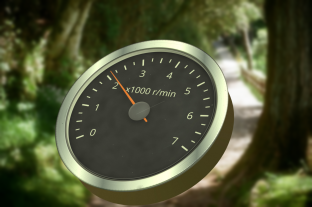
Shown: 2125 rpm
